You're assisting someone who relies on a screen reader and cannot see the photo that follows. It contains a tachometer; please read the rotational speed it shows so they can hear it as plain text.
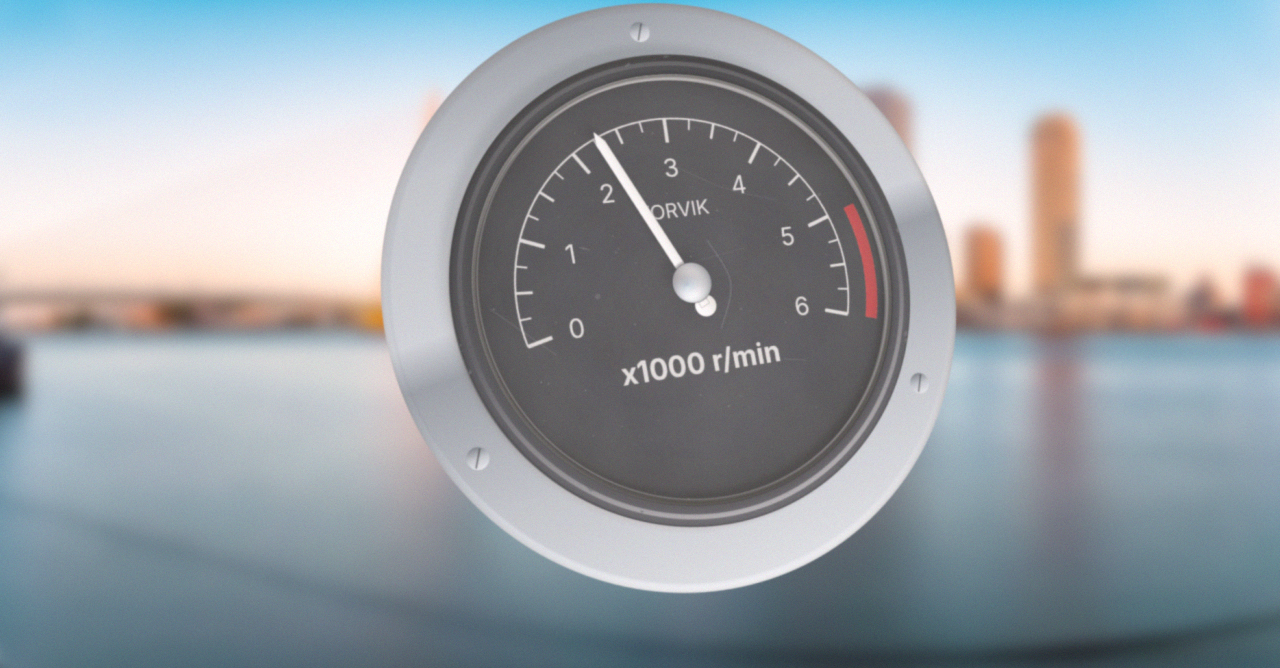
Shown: 2250 rpm
